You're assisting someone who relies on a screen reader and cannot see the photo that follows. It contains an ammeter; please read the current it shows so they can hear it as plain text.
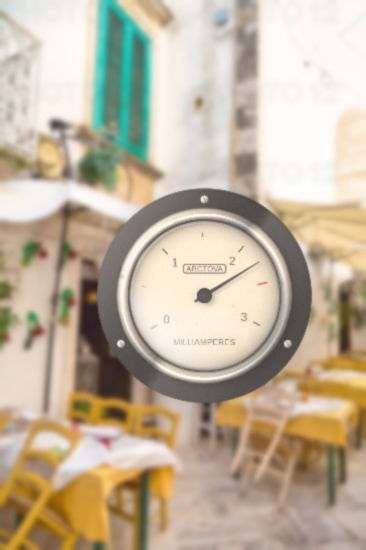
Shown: 2.25 mA
